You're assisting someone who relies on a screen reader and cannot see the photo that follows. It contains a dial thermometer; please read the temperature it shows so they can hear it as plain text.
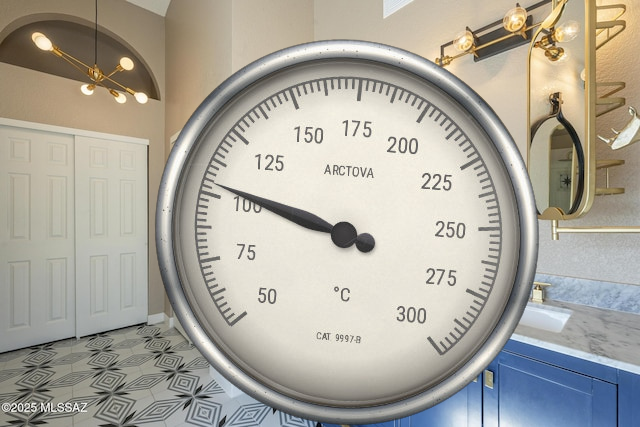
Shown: 105 °C
